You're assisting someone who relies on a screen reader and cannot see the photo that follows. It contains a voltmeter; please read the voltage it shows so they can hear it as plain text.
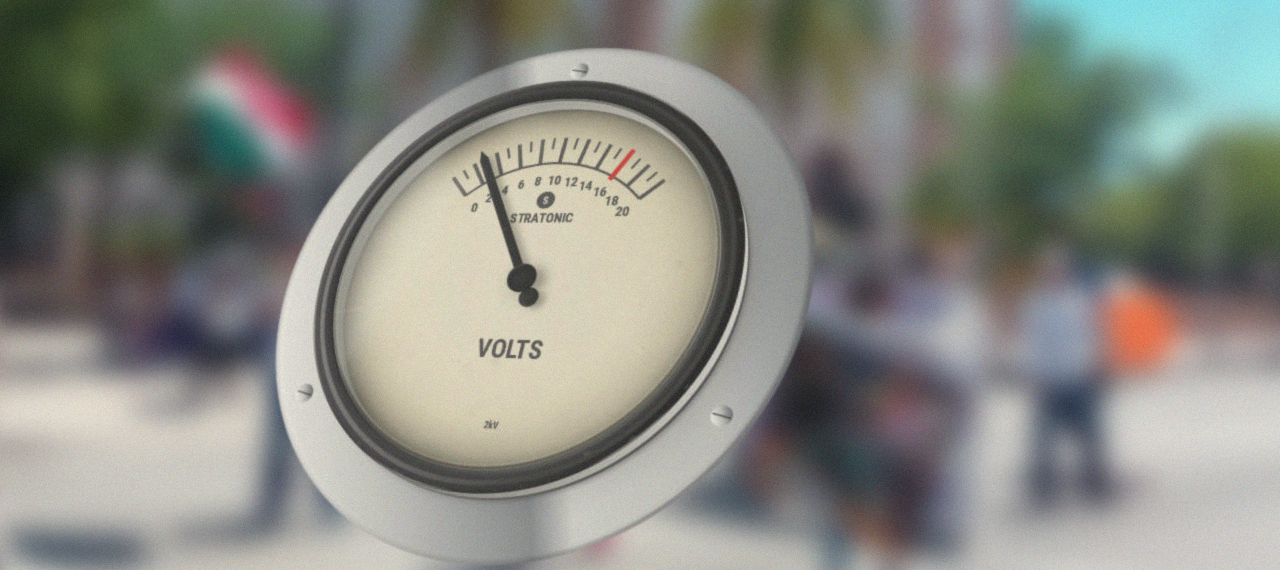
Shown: 3 V
